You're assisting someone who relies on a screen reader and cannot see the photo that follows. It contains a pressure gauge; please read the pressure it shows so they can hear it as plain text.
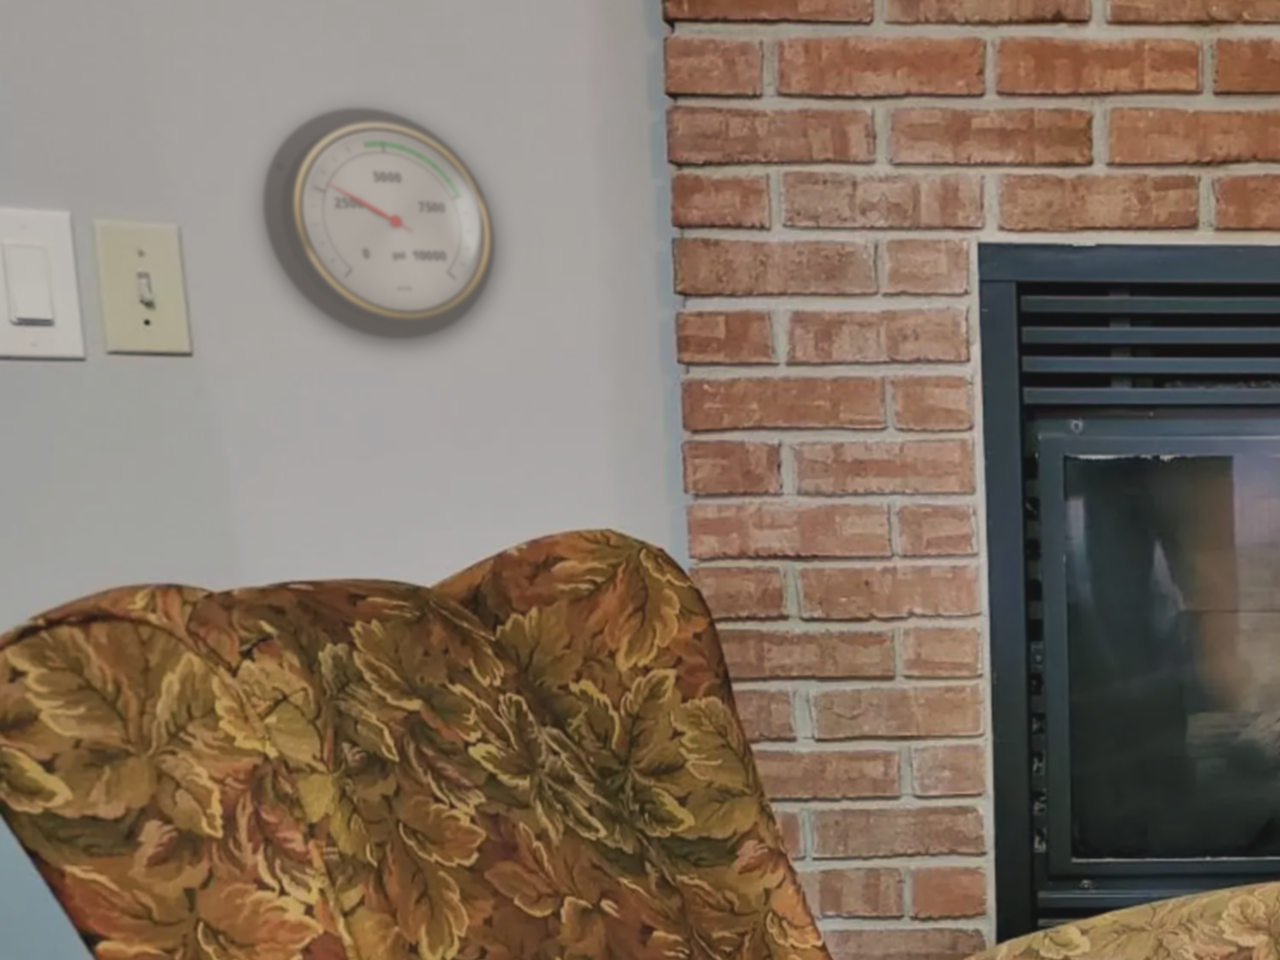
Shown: 2750 psi
